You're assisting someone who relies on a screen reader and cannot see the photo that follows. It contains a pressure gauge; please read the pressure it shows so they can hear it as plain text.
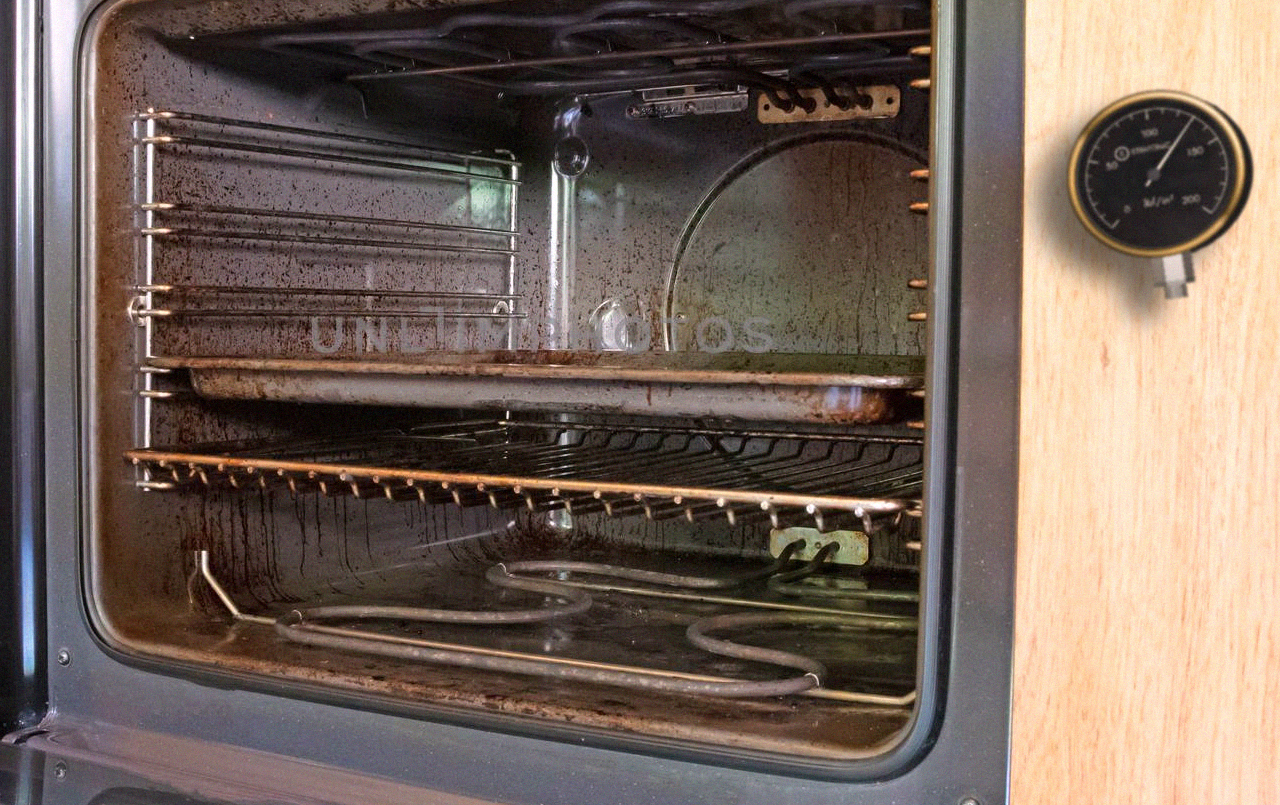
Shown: 130 psi
